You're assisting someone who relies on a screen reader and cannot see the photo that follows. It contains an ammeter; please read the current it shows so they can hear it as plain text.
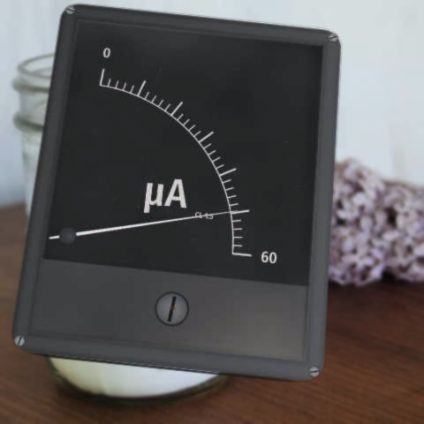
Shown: 50 µA
